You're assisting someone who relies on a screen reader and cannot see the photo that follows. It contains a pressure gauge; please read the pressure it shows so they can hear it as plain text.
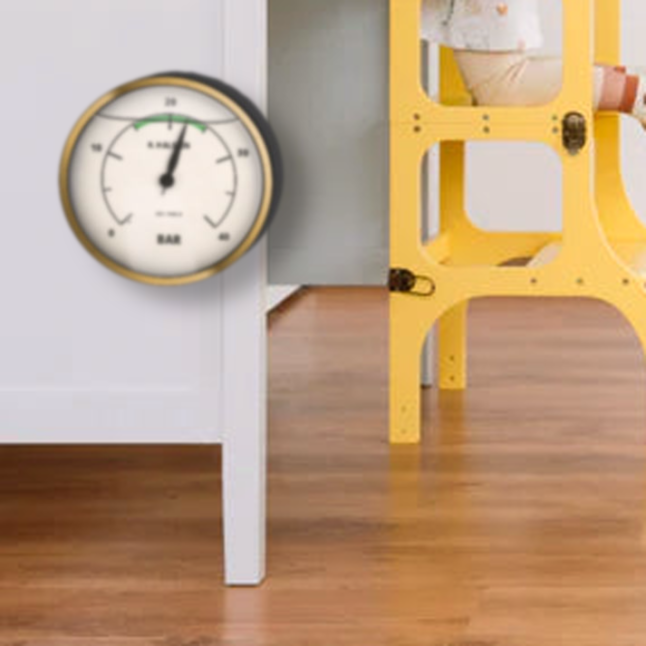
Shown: 22.5 bar
